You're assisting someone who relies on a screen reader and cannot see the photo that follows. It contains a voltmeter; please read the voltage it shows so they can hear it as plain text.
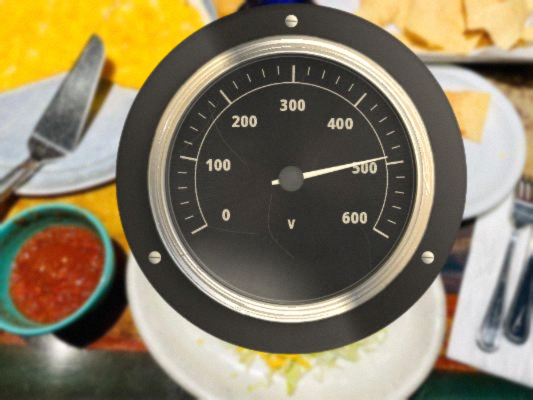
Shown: 490 V
